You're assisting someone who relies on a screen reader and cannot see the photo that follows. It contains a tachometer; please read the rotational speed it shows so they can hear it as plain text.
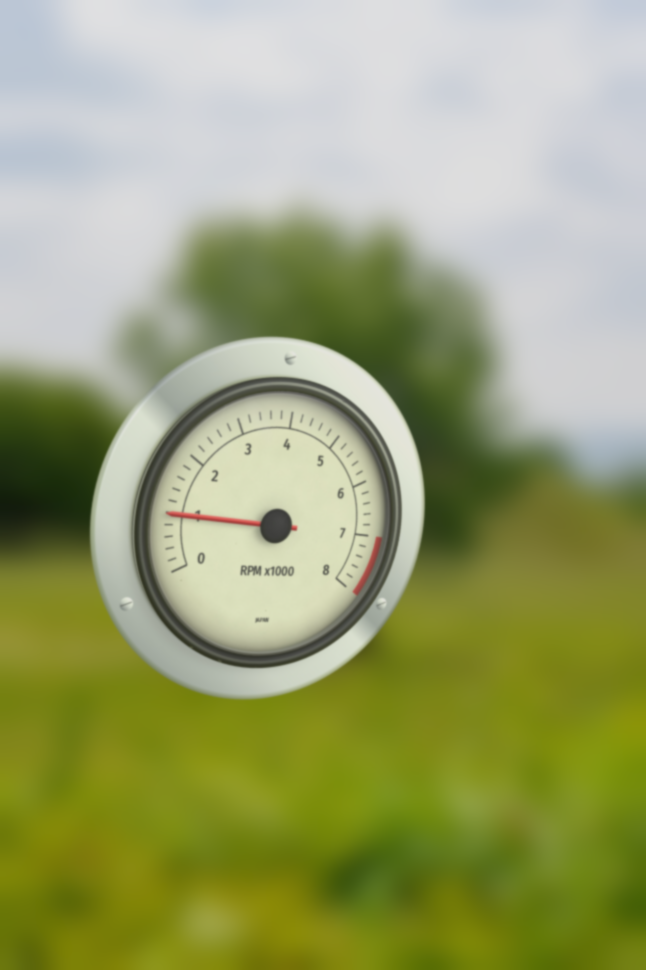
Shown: 1000 rpm
